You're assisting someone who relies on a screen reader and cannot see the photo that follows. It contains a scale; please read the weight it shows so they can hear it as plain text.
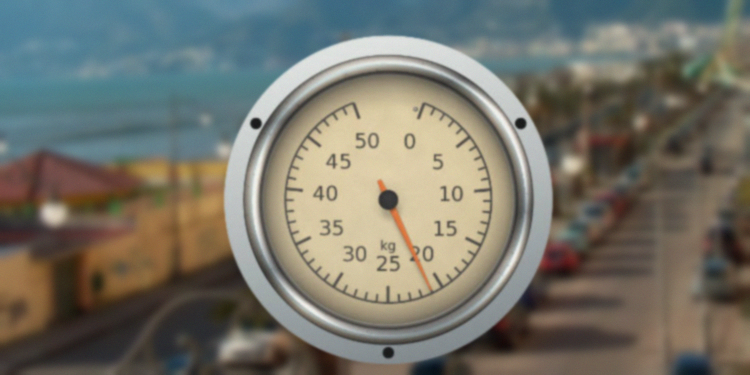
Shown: 21 kg
